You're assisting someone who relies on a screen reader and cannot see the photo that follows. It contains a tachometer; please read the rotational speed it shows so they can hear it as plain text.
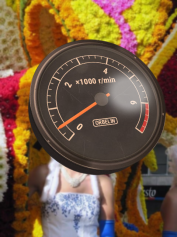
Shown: 400 rpm
